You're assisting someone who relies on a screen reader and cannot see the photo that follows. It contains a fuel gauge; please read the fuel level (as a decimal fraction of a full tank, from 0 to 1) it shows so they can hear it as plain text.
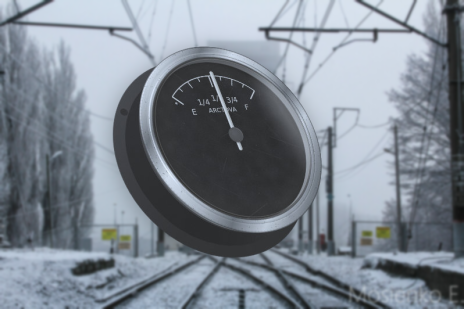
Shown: 0.5
